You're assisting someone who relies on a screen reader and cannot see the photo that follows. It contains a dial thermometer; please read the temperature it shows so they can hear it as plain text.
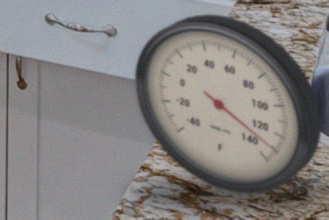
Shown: 130 °F
